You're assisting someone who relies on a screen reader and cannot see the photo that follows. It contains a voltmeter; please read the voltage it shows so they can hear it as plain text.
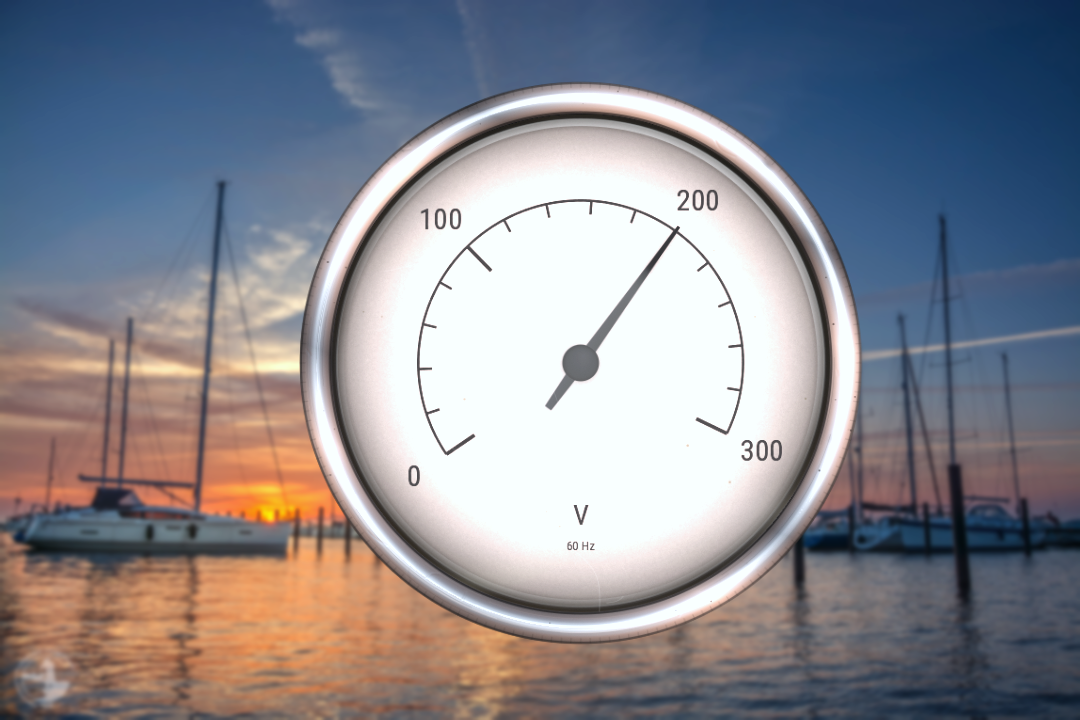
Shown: 200 V
